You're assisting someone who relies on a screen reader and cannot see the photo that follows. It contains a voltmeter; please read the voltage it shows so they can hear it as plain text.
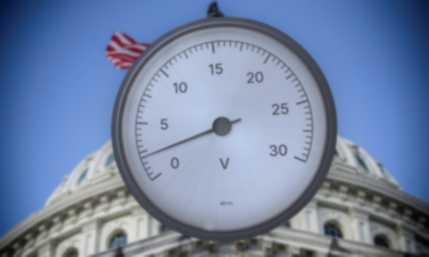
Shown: 2 V
